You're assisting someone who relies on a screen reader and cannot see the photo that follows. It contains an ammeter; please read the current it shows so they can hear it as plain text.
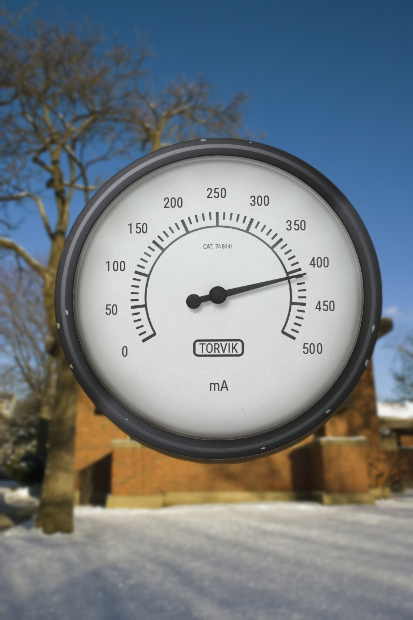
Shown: 410 mA
